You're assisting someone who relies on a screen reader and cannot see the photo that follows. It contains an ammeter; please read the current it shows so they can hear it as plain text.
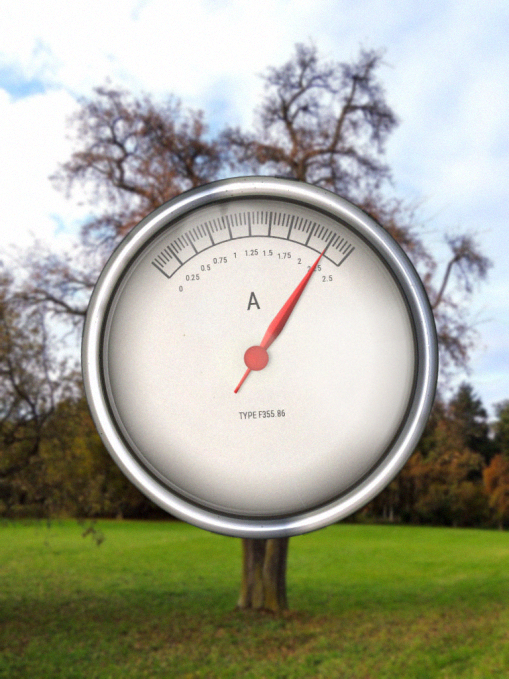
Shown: 2.25 A
